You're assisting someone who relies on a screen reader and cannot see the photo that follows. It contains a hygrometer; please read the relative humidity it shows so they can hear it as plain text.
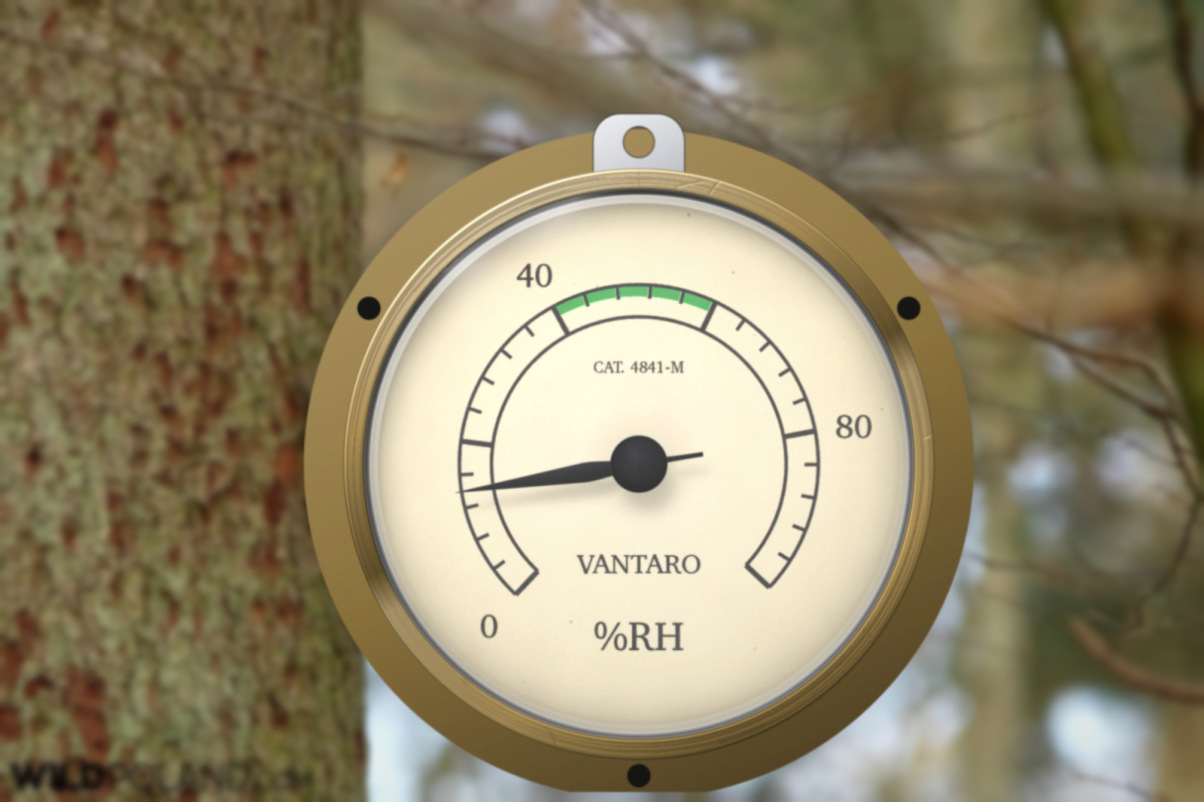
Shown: 14 %
